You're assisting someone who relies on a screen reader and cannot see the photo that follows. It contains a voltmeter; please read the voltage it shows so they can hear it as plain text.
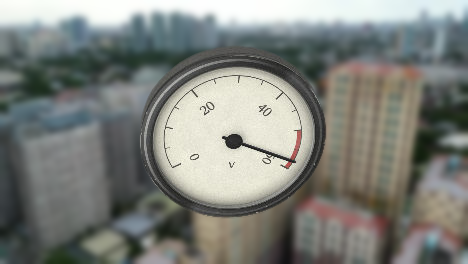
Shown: 57.5 V
